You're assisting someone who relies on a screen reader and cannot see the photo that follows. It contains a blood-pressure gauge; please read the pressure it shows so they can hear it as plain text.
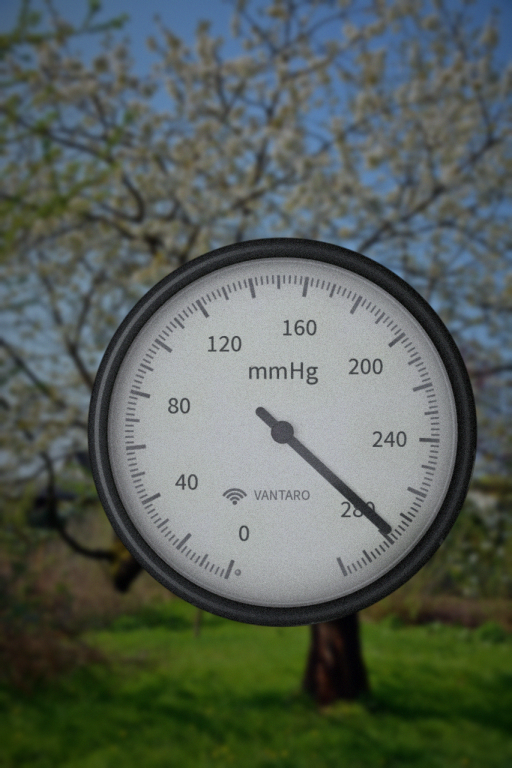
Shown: 278 mmHg
